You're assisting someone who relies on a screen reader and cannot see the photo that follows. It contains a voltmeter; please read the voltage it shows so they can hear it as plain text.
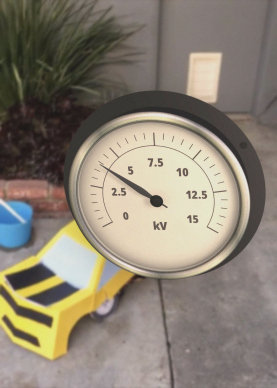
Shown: 4 kV
